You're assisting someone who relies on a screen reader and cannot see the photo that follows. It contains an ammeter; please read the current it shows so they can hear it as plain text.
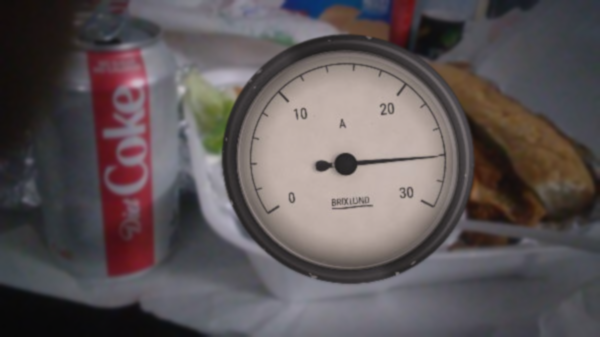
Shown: 26 A
